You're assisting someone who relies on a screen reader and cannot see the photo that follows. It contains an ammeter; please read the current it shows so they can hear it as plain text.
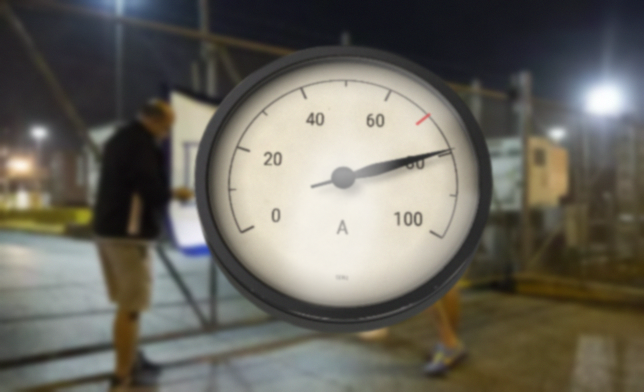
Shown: 80 A
